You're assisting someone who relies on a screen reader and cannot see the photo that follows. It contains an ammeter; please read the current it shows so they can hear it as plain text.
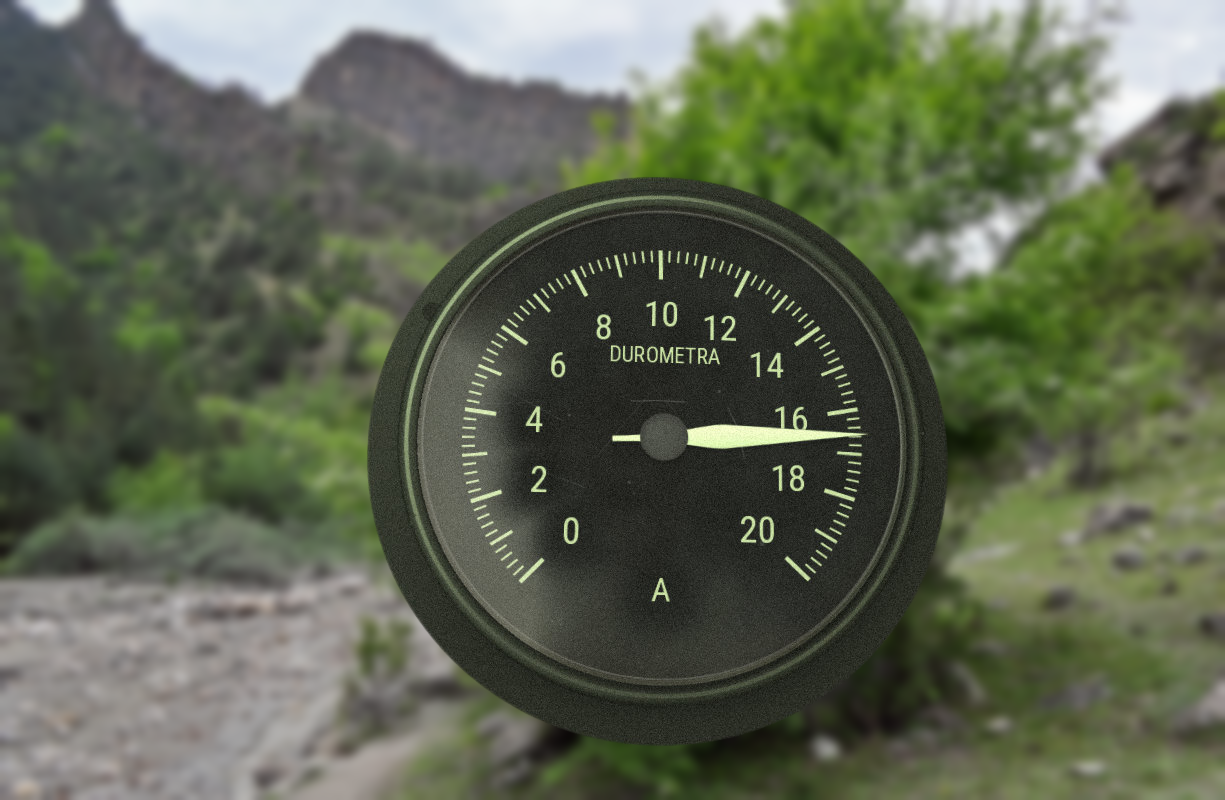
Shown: 16.6 A
